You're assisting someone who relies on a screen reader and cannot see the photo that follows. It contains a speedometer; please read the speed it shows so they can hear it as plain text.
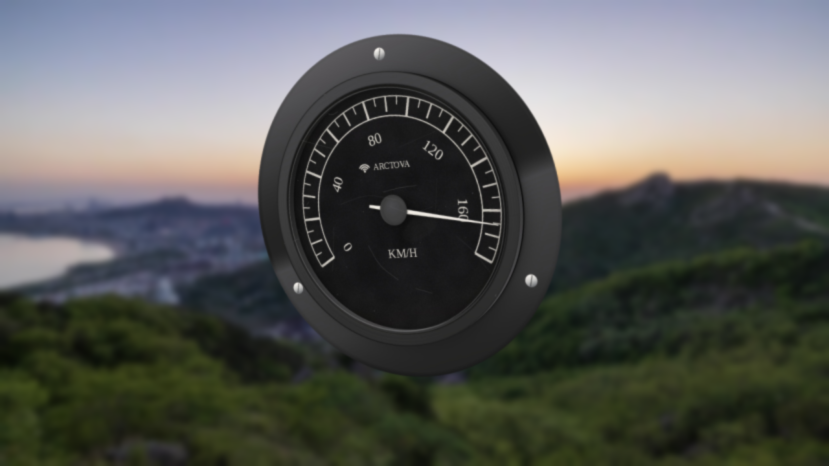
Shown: 165 km/h
